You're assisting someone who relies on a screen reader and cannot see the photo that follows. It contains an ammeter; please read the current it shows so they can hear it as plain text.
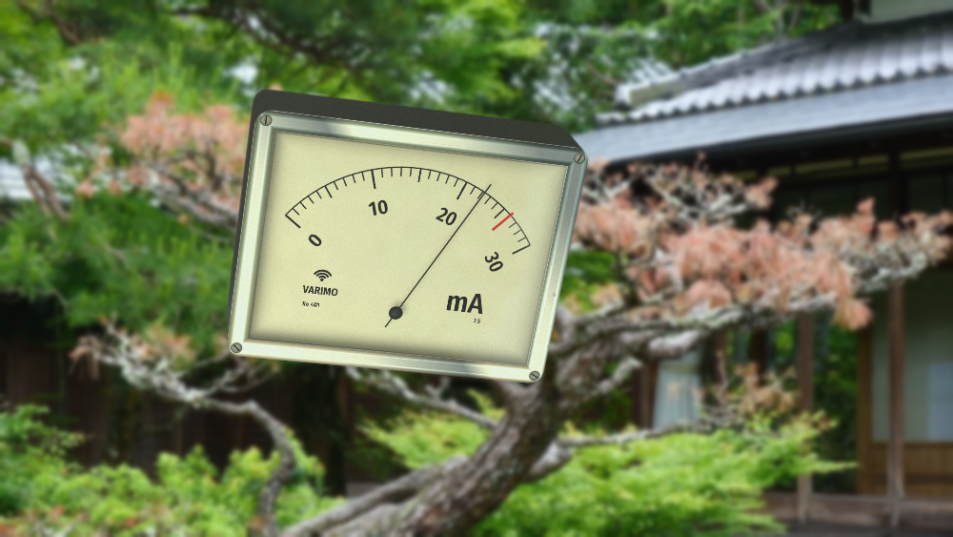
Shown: 22 mA
